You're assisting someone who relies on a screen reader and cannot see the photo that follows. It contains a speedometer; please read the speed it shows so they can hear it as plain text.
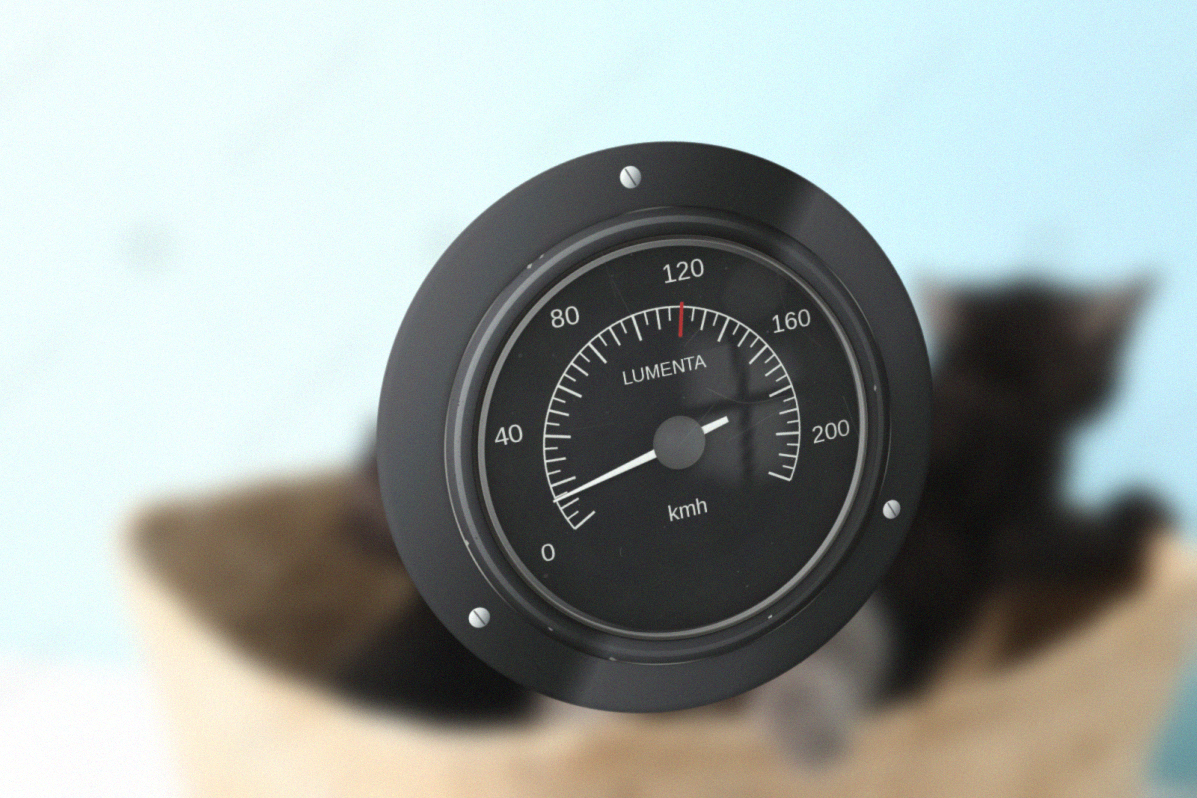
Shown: 15 km/h
